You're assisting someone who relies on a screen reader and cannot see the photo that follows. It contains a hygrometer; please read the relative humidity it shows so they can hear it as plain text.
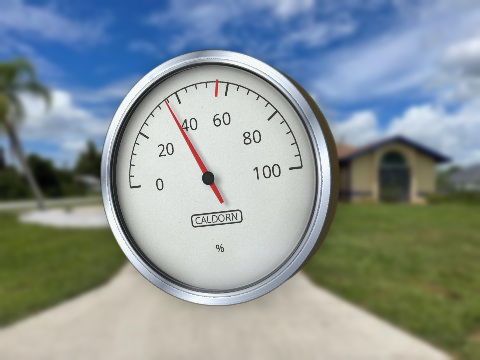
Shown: 36 %
